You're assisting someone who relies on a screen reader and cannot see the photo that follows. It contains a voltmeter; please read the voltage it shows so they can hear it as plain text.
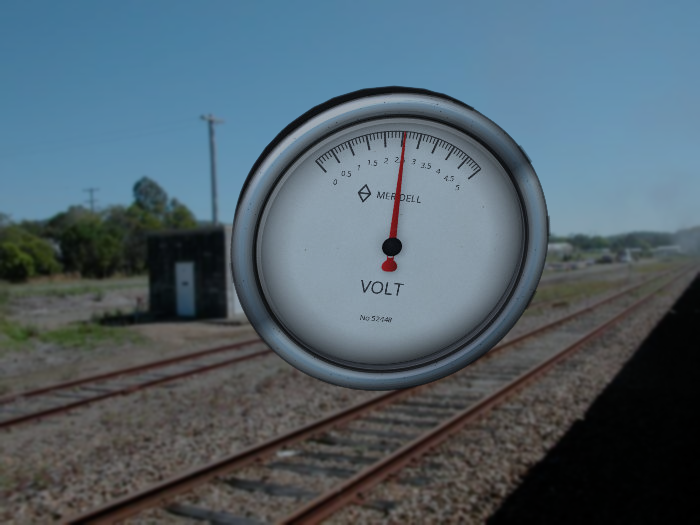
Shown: 2.5 V
